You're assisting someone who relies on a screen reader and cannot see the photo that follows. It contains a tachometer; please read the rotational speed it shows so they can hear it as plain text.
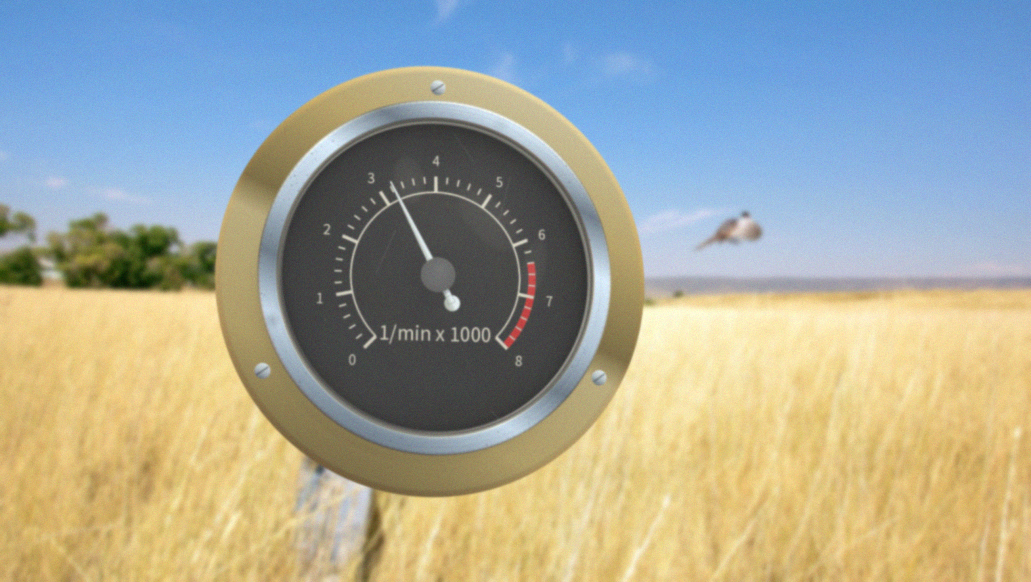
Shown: 3200 rpm
